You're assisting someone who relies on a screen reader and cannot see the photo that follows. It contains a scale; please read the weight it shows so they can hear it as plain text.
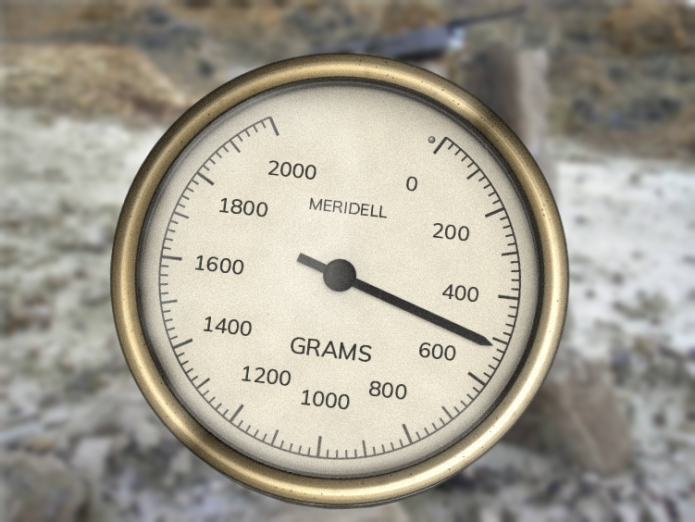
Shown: 520 g
